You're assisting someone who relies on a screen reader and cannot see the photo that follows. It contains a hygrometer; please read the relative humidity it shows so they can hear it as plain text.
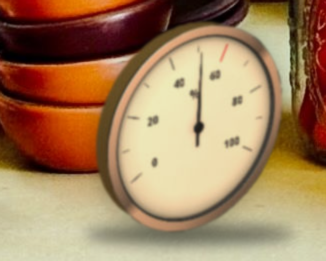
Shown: 50 %
